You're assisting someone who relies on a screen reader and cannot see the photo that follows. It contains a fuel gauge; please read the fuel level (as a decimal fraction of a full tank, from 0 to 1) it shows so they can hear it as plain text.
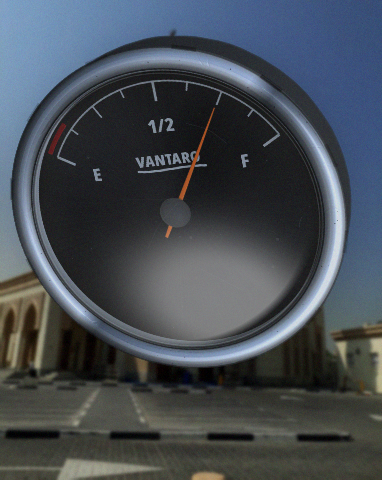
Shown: 0.75
